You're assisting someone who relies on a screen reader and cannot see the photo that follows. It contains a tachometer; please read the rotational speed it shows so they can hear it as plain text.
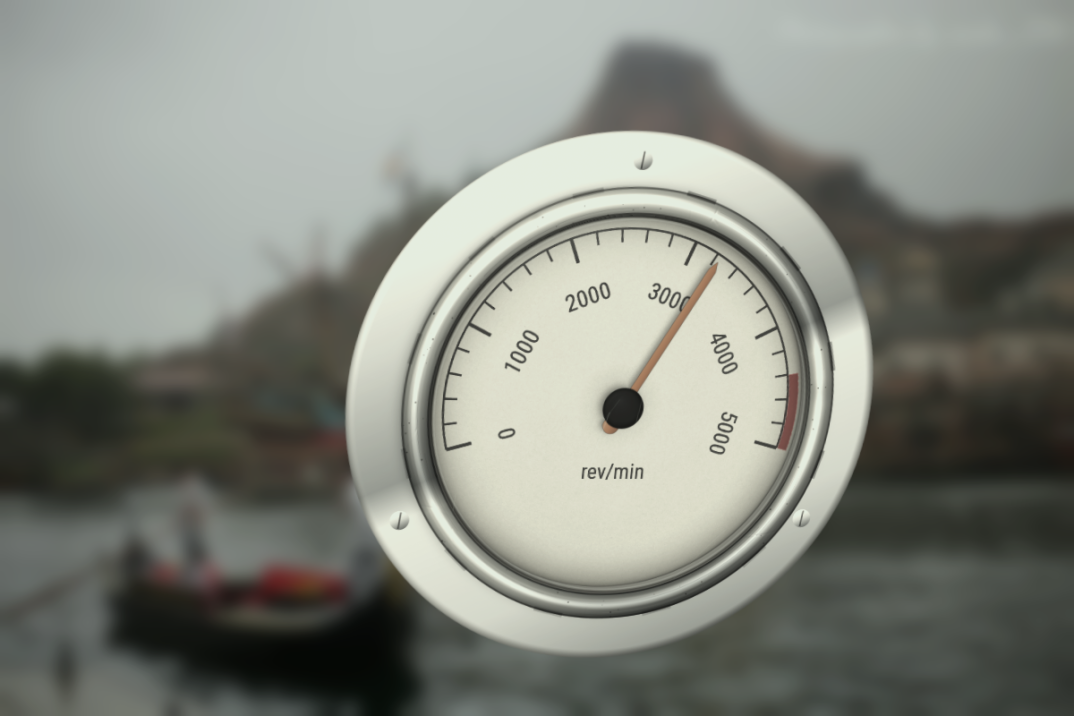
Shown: 3200 rpm
